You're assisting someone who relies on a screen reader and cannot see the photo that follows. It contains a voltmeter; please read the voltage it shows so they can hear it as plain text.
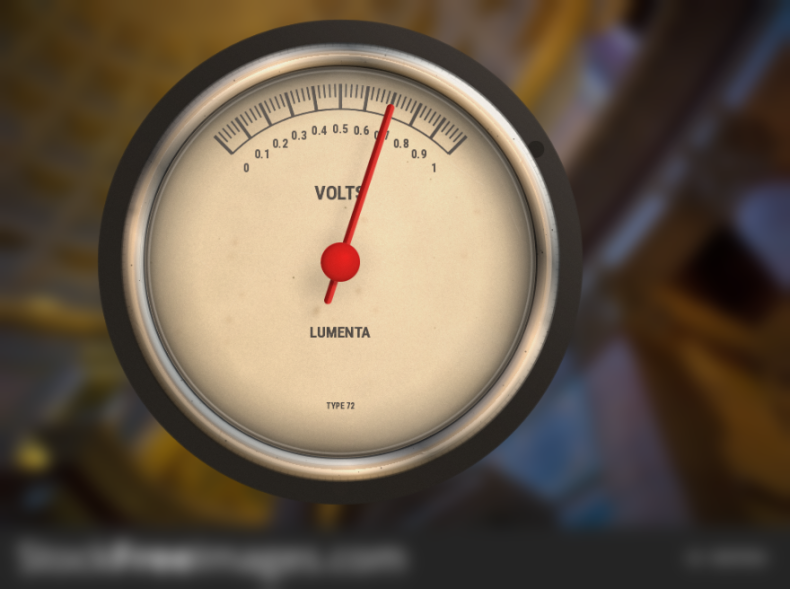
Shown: 0.7 V
